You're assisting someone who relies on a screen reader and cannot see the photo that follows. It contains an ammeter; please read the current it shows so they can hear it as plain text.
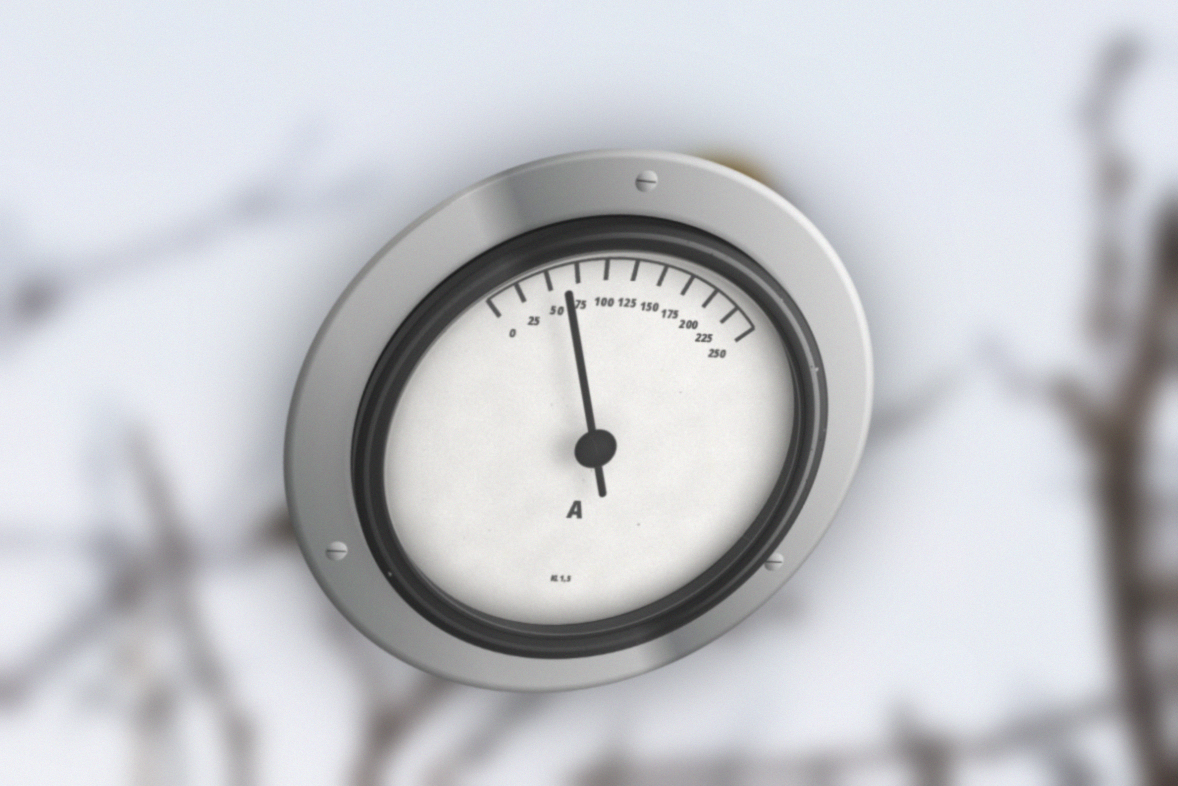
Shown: 62.5 A
